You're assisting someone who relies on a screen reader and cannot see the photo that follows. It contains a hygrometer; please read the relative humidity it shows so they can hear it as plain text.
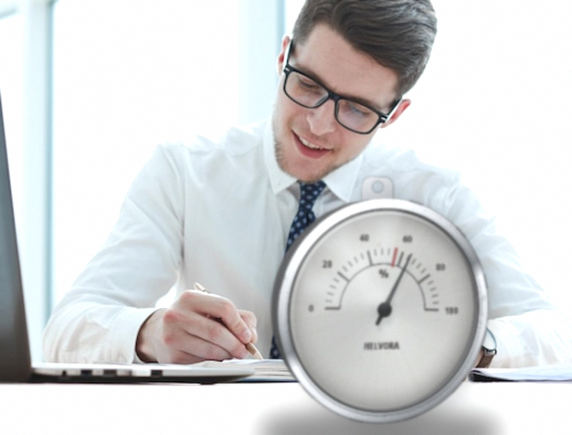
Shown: 64 %
